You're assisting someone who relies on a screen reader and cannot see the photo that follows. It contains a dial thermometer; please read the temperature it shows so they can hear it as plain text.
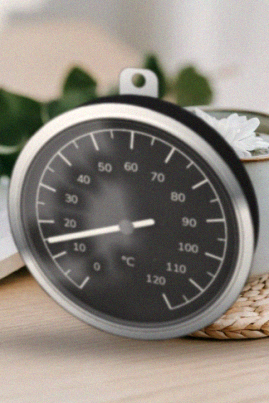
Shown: 15 °C
